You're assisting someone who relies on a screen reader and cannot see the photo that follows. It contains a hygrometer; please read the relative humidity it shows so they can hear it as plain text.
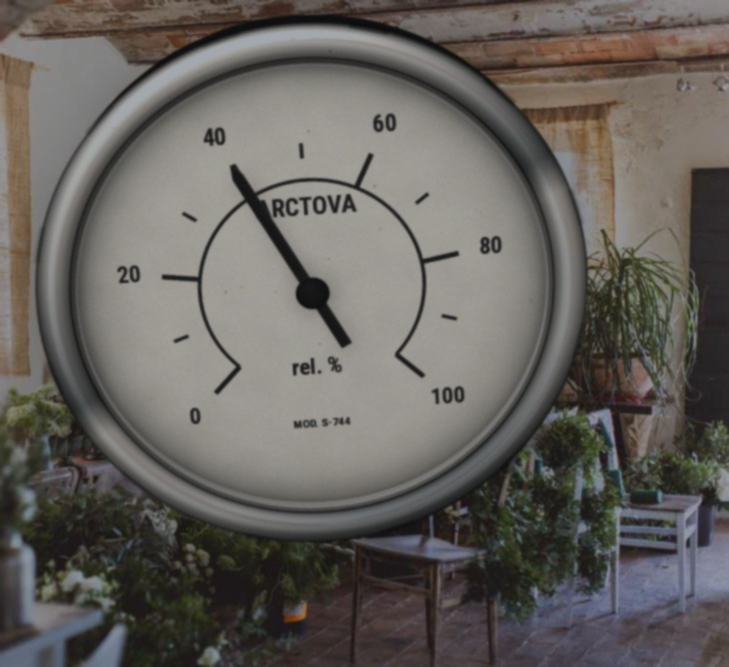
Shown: 40 %
